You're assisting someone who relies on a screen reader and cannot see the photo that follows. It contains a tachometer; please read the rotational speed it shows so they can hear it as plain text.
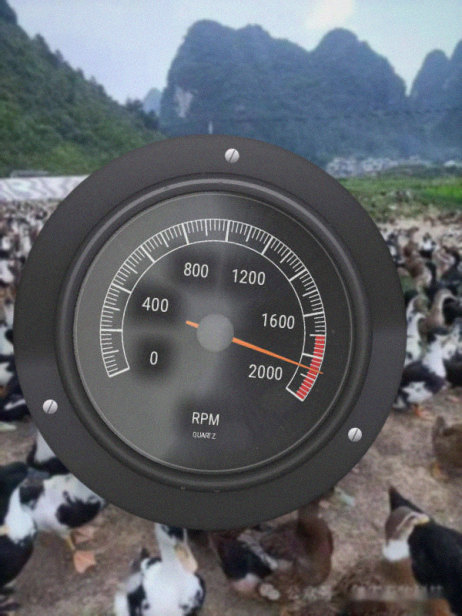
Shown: 1860 rpm
